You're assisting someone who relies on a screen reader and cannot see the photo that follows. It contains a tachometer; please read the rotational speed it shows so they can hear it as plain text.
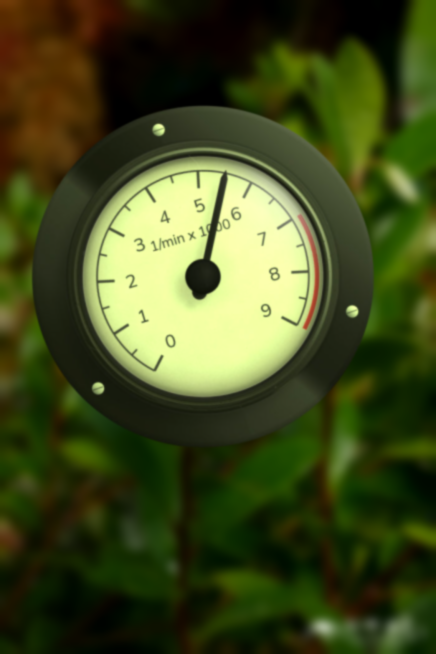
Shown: 5500 rpm
